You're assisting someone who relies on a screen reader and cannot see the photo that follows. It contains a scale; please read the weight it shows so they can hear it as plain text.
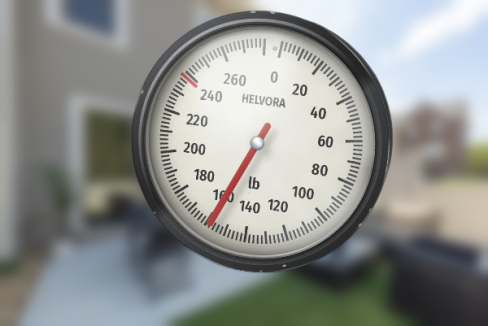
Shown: 158 lb
